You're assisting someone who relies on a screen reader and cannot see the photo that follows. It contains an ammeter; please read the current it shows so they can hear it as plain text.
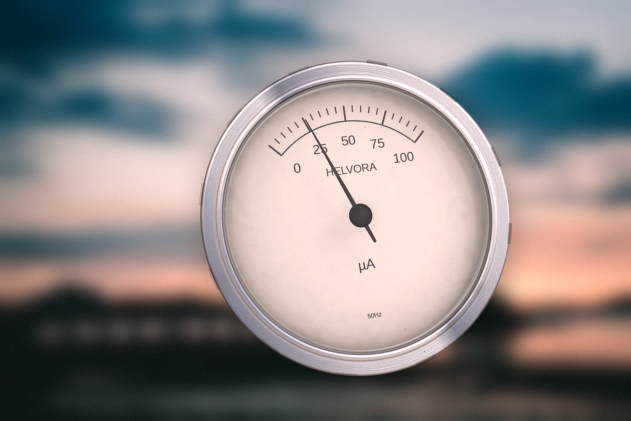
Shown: 25 µA
